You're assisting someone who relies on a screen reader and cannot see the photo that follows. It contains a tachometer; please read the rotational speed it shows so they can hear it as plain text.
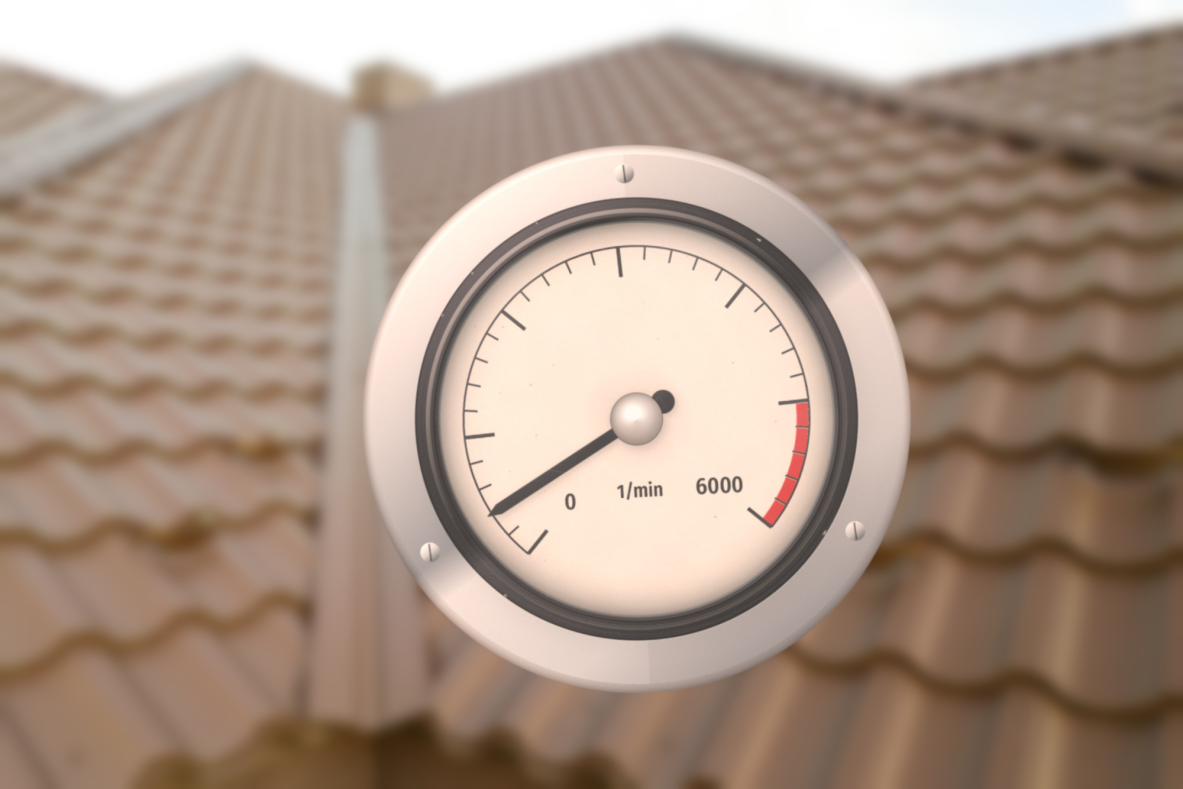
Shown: 400 rpm
